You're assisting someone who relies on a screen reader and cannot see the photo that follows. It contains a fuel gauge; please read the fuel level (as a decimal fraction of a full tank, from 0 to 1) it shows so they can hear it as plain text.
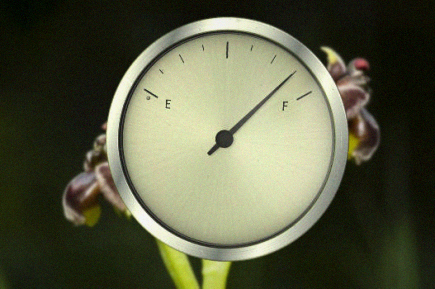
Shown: 0.875
